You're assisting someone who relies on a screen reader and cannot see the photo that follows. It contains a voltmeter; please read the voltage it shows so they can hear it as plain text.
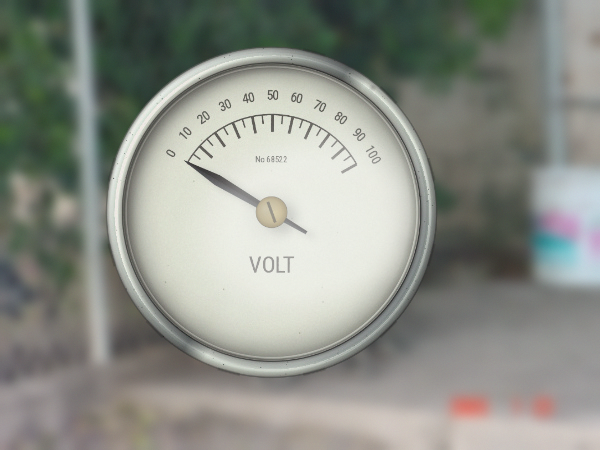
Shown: 0 V
